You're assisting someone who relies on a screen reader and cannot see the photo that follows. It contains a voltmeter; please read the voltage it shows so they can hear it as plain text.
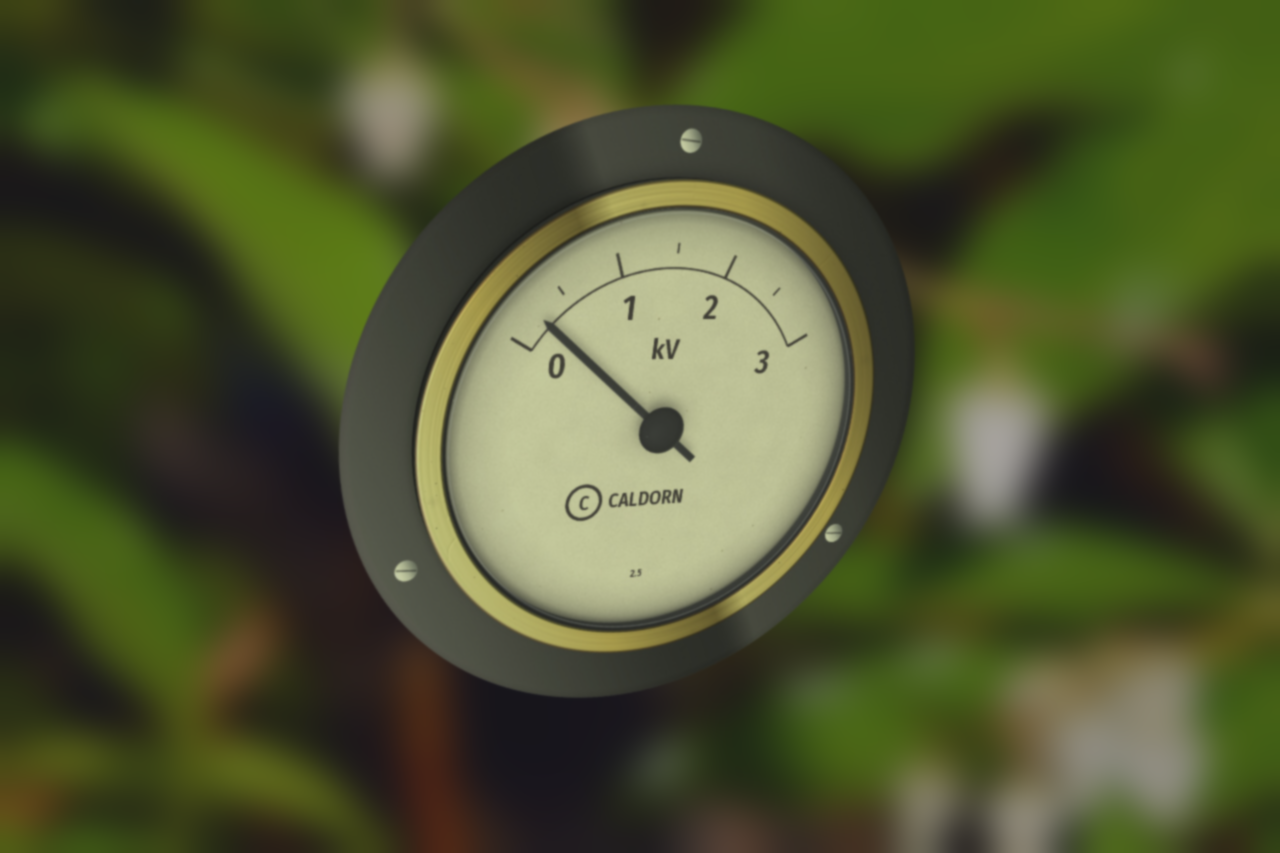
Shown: 0.25 kV
